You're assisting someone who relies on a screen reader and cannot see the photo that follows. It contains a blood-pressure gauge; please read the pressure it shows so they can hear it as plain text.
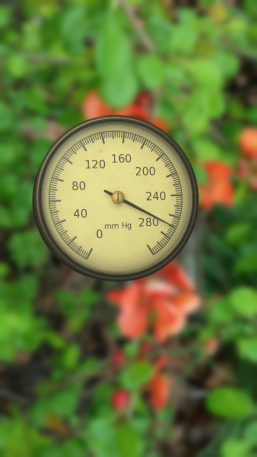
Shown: 270 mmHg
